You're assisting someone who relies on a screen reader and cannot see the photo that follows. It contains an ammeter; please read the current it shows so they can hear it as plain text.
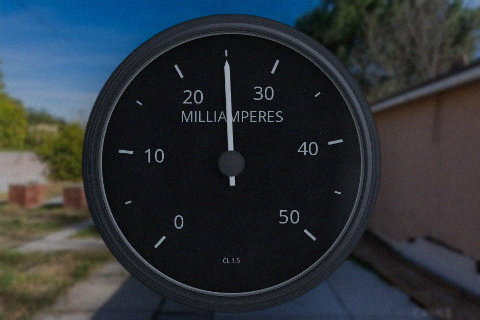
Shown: 25 mA
